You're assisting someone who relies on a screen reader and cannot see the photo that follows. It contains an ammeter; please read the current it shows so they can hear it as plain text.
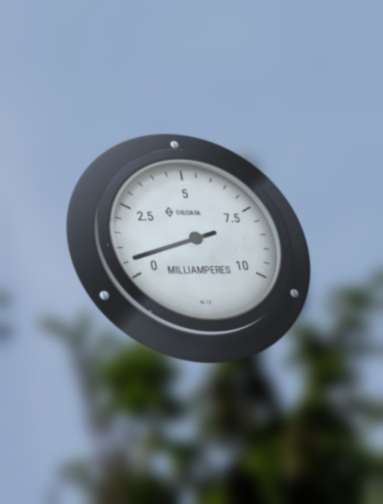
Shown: 0.5 mA
